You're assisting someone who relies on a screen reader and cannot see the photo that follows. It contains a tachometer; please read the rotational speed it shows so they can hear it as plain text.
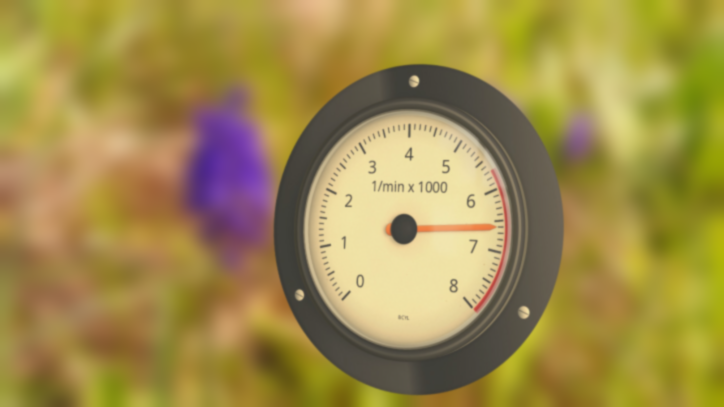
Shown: 6600 rpm
